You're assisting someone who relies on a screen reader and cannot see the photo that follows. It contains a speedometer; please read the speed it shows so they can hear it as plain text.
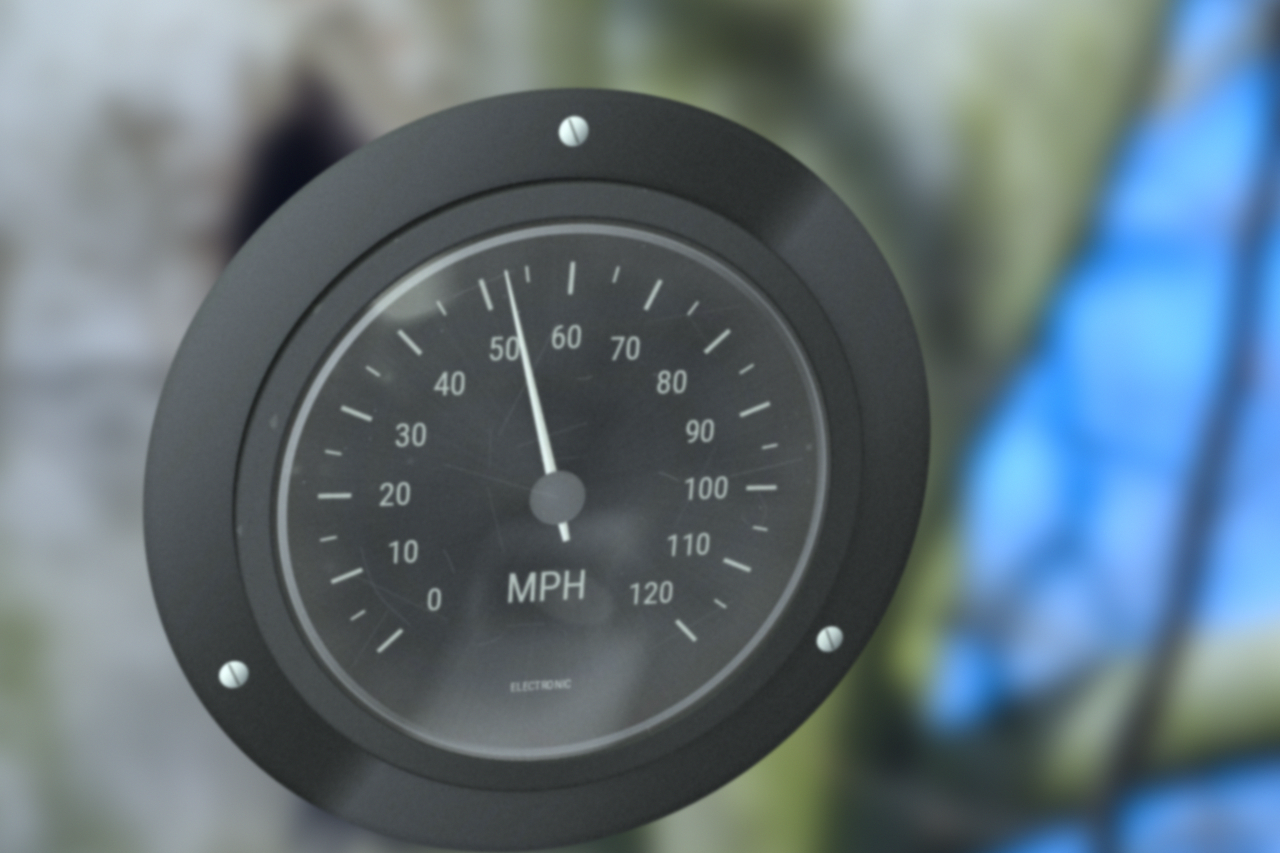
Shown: 52.5 mph
